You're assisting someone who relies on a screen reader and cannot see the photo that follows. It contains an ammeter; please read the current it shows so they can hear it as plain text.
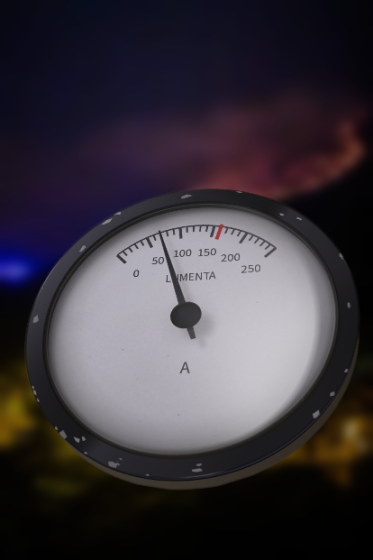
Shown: 70 A
